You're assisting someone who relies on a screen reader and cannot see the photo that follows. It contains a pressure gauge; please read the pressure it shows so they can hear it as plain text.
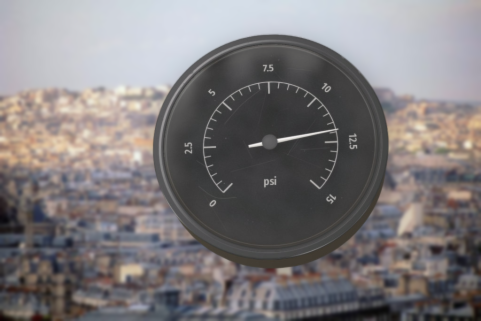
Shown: 12 psi
